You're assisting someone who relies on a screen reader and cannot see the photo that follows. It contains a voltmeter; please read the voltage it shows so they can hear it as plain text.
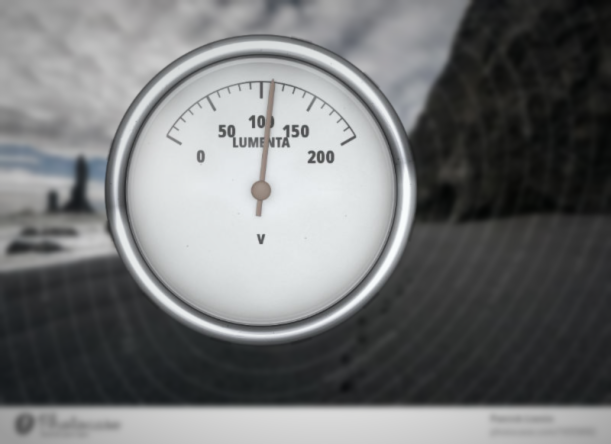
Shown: 110 V
